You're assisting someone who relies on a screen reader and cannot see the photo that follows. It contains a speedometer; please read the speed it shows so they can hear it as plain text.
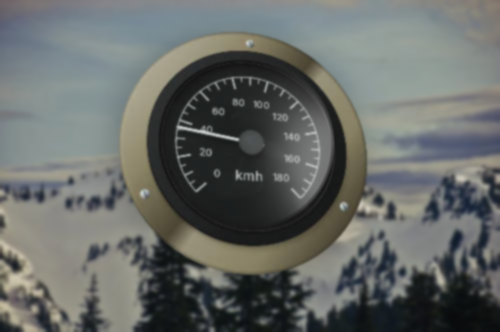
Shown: 35 km/h
